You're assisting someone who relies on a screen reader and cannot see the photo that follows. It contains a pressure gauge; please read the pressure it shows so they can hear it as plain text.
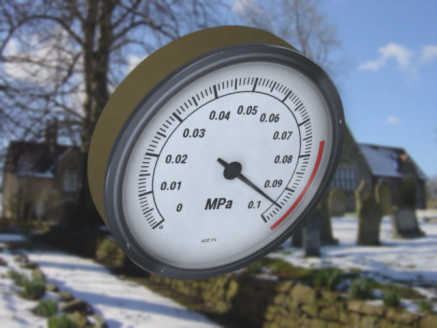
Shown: 0.095 MPa
